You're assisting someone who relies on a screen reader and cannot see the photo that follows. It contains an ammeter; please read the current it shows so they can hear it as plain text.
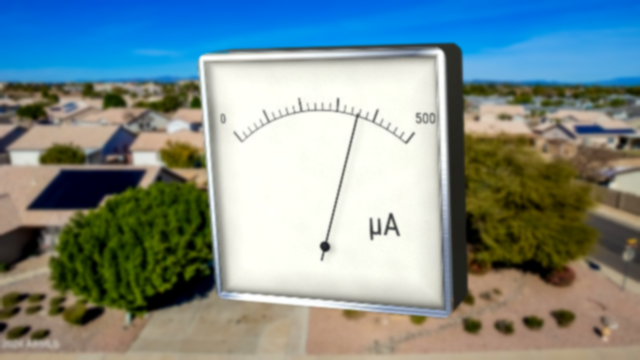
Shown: 360 µA
